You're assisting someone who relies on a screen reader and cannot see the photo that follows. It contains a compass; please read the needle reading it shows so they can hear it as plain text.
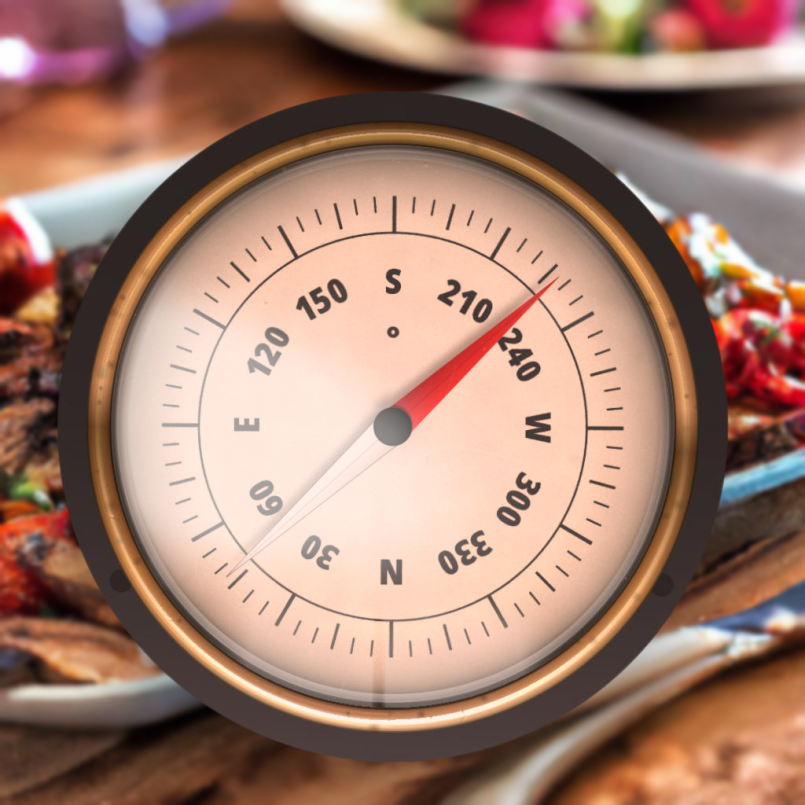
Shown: 227.5 °
